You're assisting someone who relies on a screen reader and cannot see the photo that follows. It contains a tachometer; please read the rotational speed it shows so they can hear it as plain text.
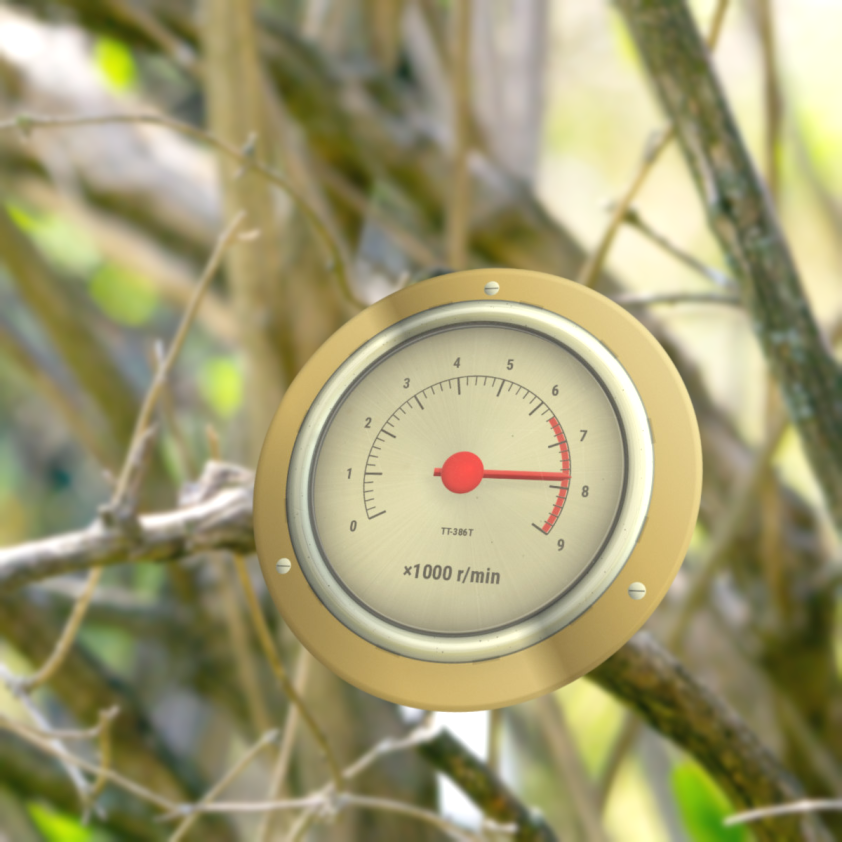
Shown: 7800 rpm
